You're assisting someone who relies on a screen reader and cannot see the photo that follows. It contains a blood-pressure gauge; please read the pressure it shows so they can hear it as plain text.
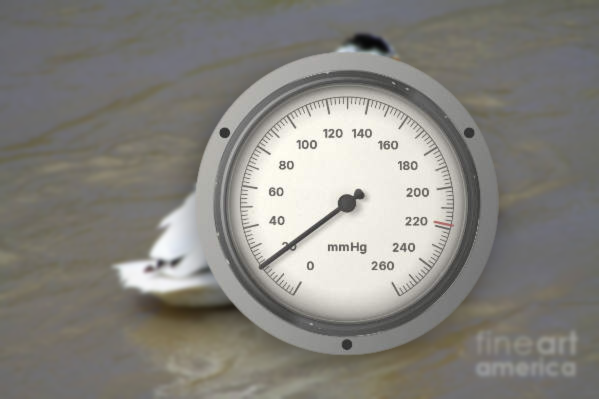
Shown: 20 mmHg
